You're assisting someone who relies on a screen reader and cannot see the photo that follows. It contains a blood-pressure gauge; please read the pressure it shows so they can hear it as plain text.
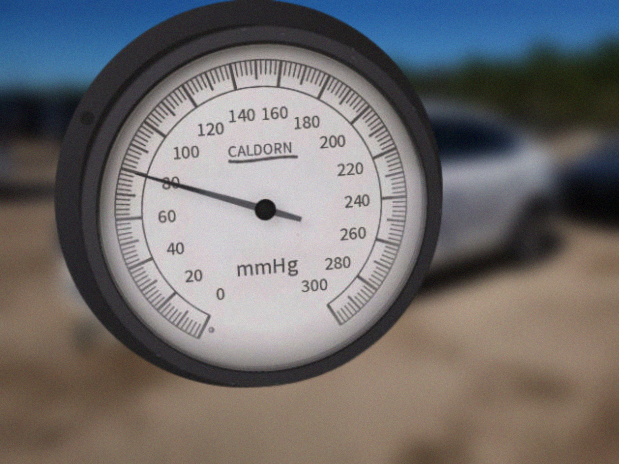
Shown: 80 mmHg
